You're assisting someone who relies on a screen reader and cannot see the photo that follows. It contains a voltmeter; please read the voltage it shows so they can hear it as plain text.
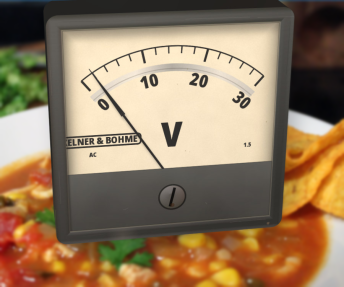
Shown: 2 V
